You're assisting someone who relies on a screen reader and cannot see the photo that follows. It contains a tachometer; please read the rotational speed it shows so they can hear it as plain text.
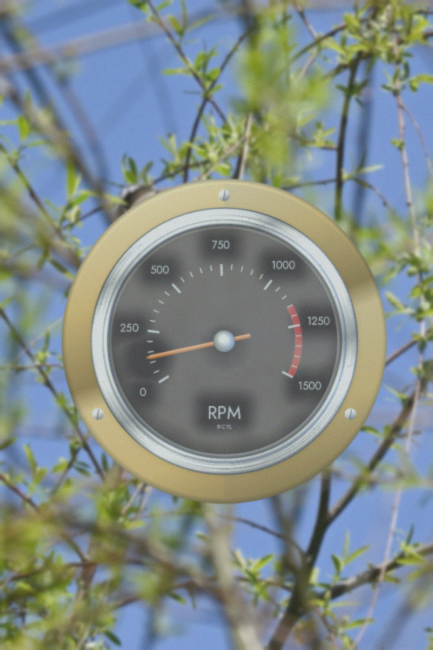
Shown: 125 rpm
